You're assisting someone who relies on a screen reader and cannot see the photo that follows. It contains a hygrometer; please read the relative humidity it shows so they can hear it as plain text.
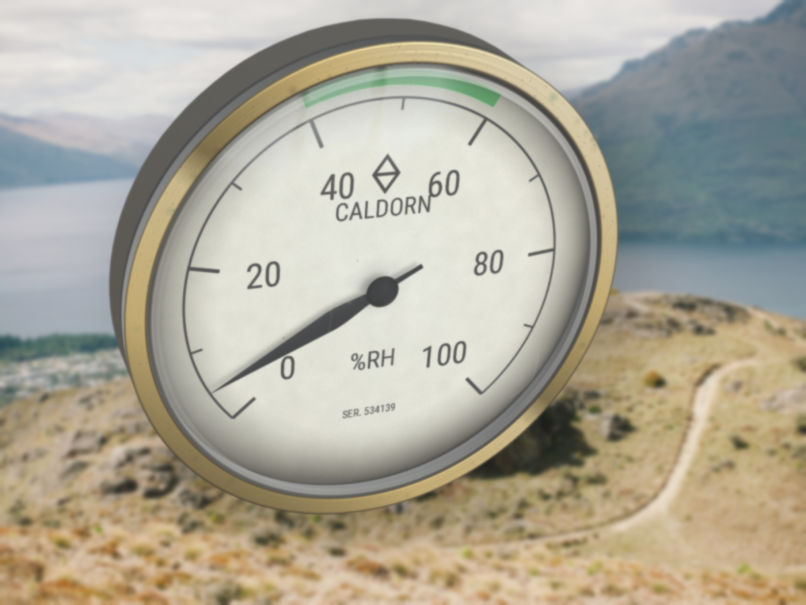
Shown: 5 %
